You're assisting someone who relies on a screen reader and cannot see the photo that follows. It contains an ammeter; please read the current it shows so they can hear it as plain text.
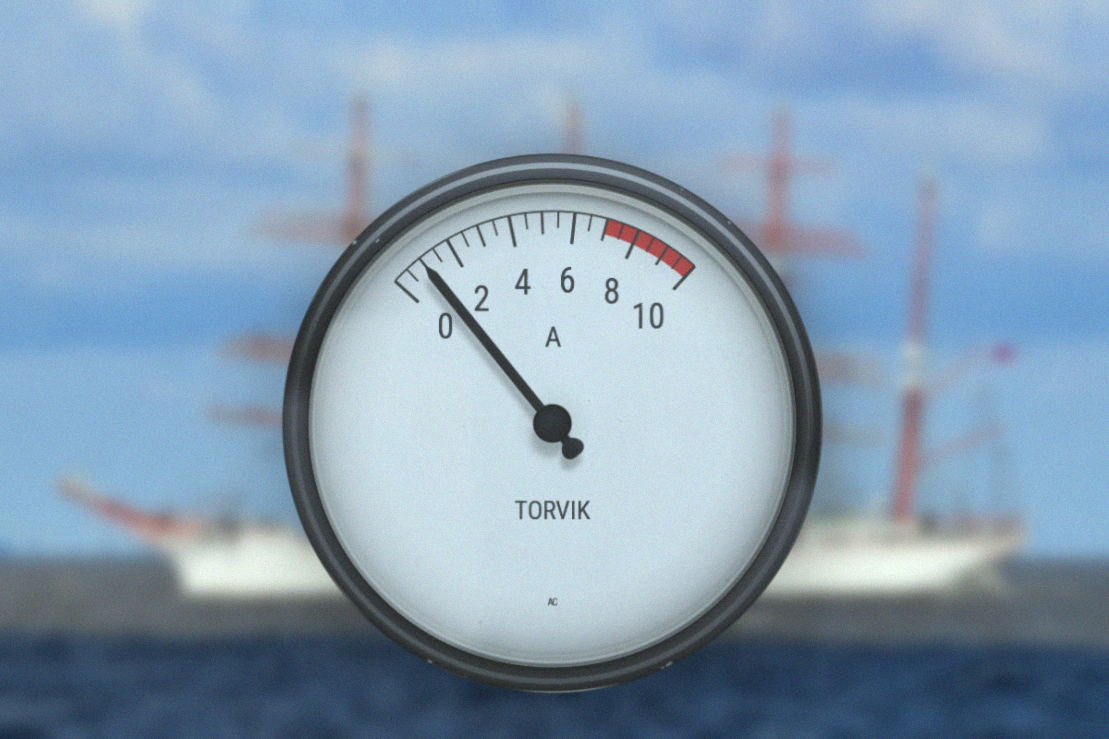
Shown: 1 A
